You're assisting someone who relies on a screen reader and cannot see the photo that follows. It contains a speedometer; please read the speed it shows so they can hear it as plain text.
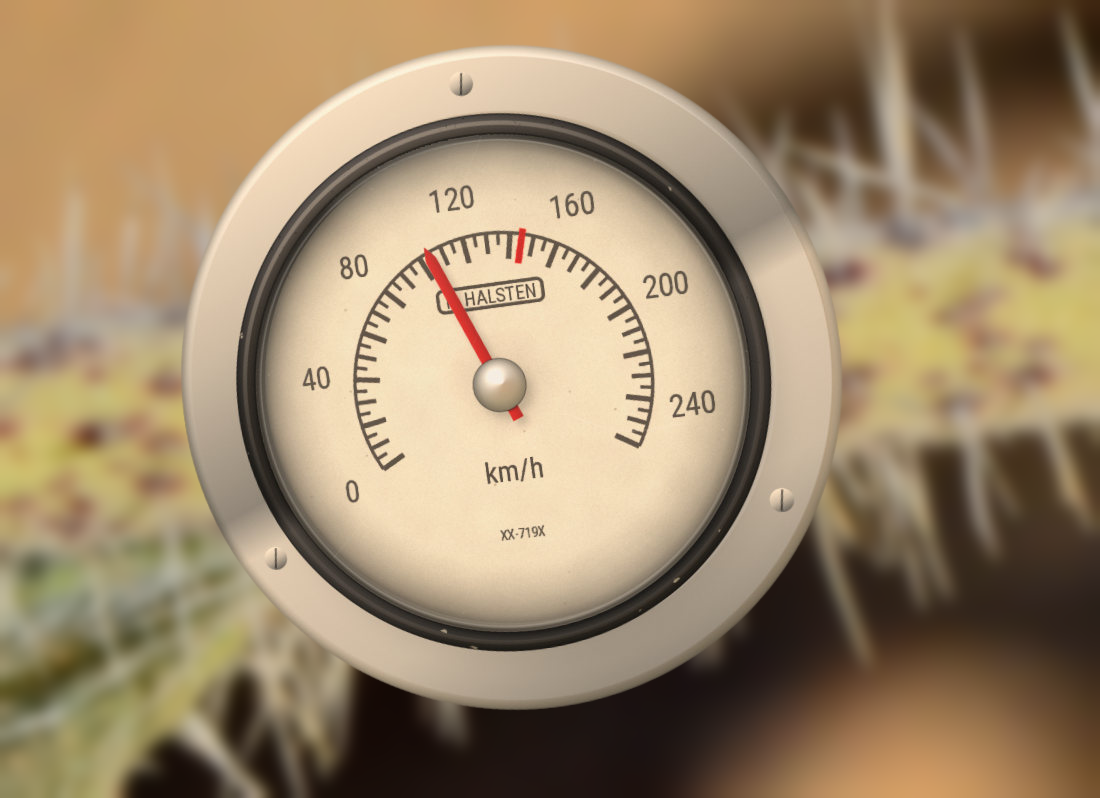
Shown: 105 km/h
